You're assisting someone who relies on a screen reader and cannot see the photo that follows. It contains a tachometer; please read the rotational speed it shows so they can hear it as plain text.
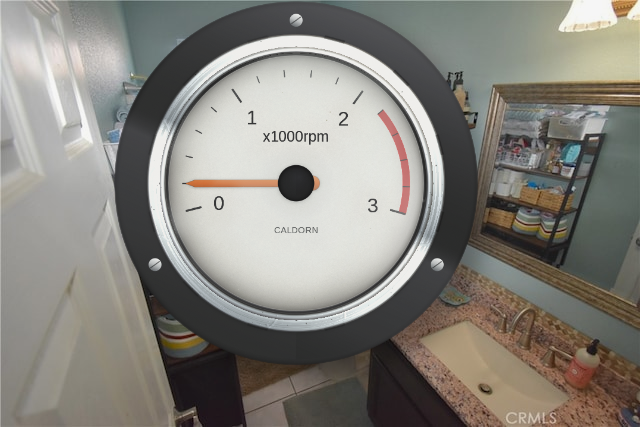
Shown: 200 rpm
